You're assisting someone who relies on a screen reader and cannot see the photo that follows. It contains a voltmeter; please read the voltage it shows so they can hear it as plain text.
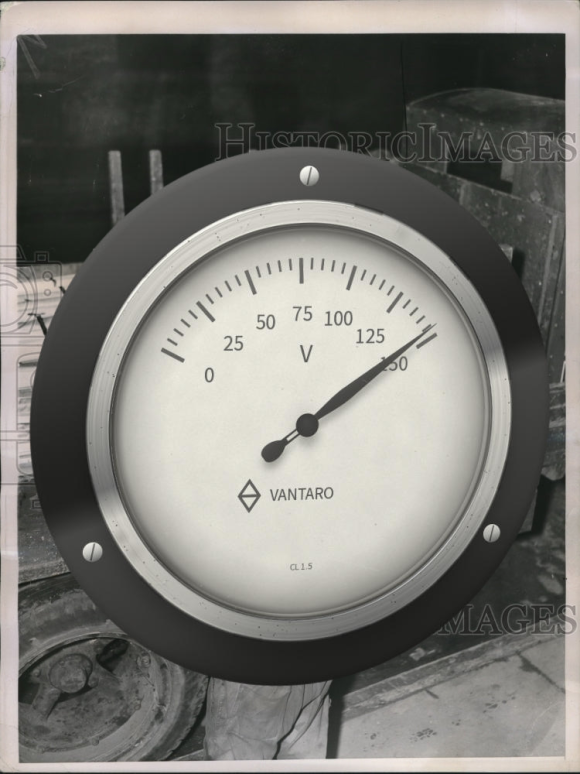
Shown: 145 V
